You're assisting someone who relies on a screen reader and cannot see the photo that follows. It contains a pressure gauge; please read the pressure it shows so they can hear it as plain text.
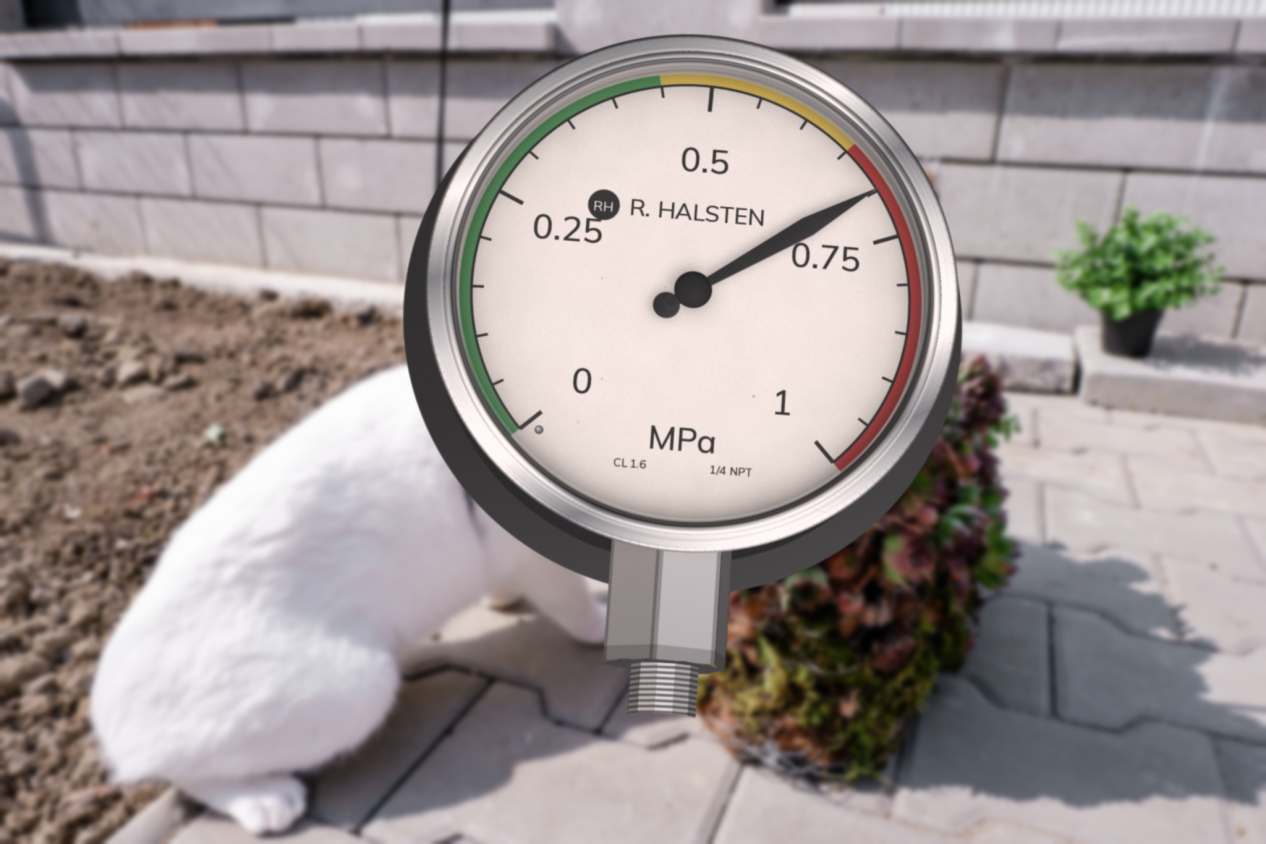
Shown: 0.7 MPa
